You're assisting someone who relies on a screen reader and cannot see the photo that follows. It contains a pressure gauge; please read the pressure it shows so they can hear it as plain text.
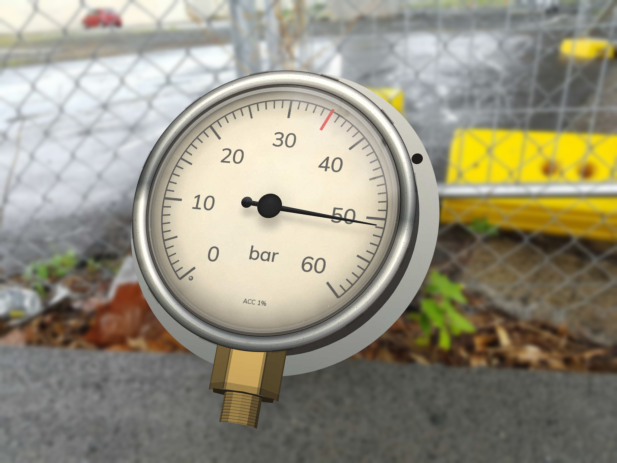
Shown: 51 bar
